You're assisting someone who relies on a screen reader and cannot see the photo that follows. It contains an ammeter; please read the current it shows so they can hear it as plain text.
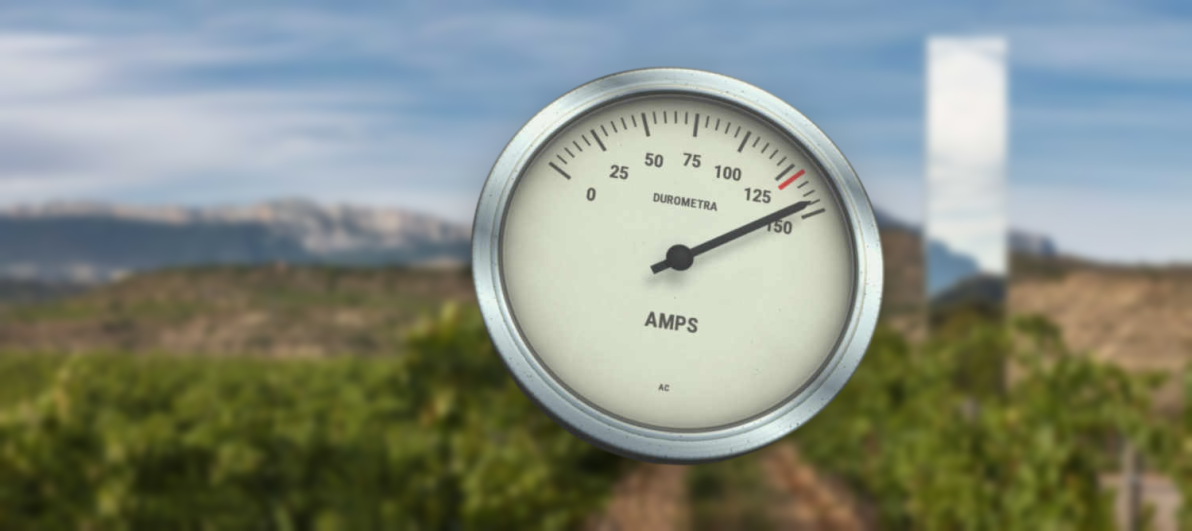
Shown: 145 A
